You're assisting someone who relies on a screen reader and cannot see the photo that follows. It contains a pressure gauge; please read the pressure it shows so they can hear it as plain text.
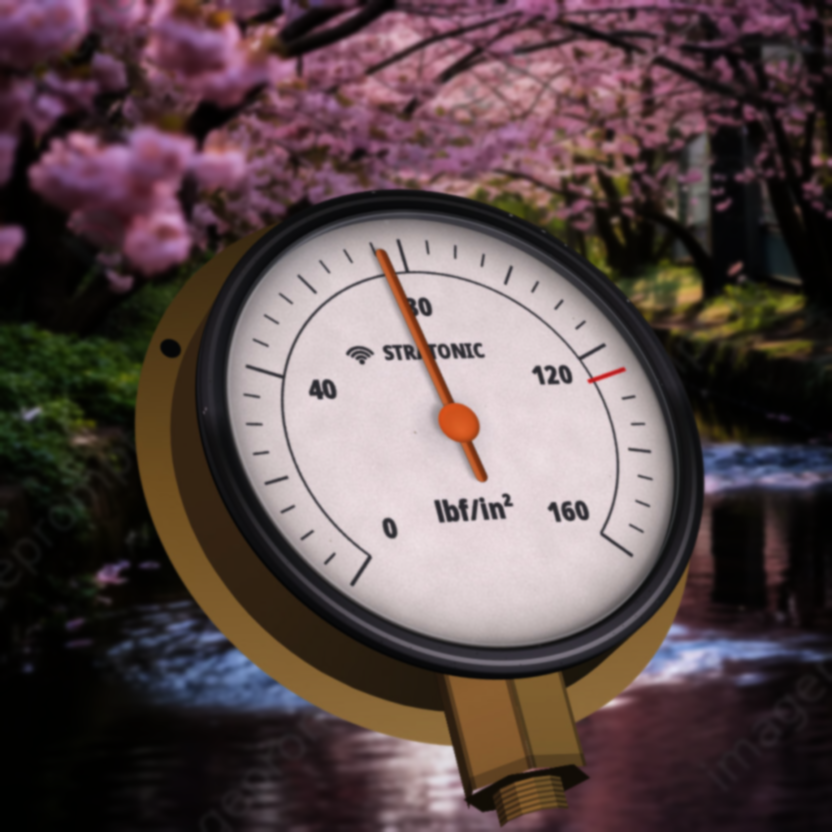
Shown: 75 psi
